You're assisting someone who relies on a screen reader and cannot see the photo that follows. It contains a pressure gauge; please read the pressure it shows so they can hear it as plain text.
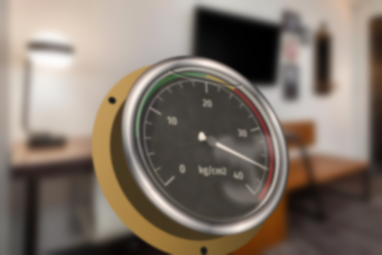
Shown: 36 kg/cm²
